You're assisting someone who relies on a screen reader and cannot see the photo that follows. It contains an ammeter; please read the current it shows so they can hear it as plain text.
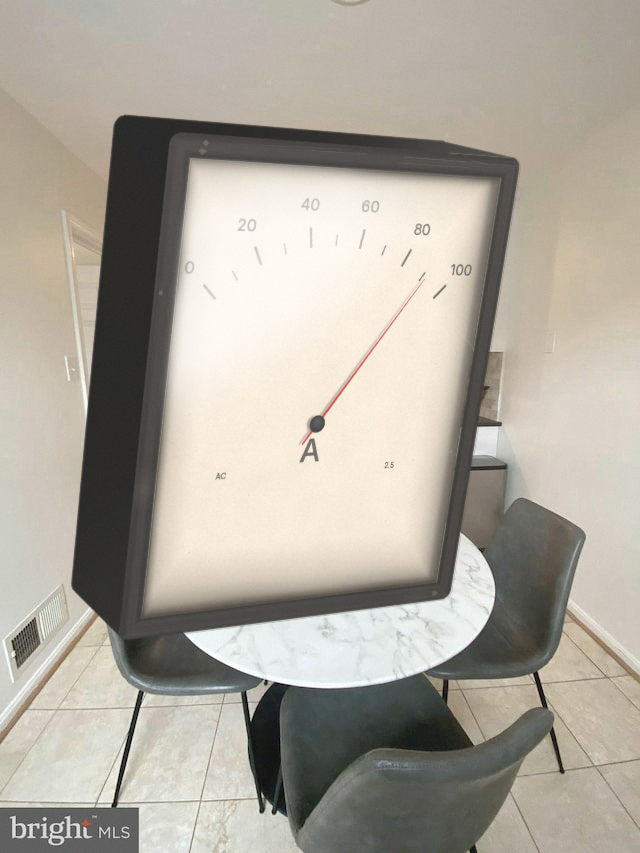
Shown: 90 A
